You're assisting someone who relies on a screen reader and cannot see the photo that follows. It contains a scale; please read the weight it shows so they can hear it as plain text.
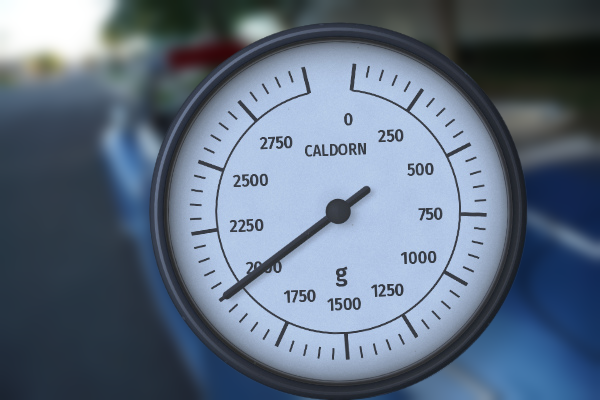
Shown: 2000 g
